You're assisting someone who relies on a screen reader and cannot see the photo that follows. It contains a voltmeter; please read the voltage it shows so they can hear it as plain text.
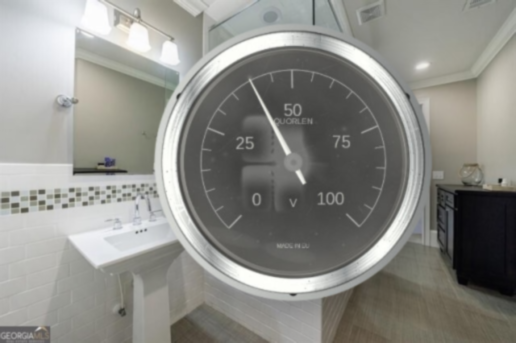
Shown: 40 V
